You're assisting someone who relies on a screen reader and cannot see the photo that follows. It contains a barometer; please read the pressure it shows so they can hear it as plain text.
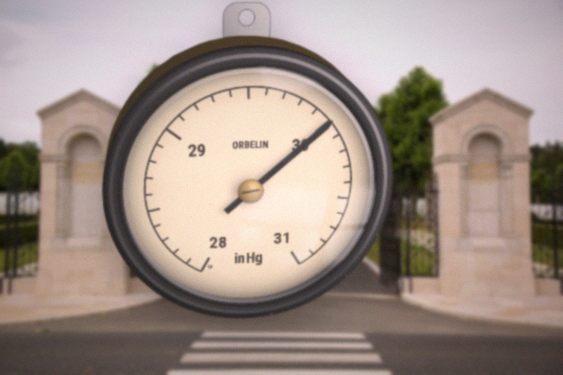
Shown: 30 inHg
